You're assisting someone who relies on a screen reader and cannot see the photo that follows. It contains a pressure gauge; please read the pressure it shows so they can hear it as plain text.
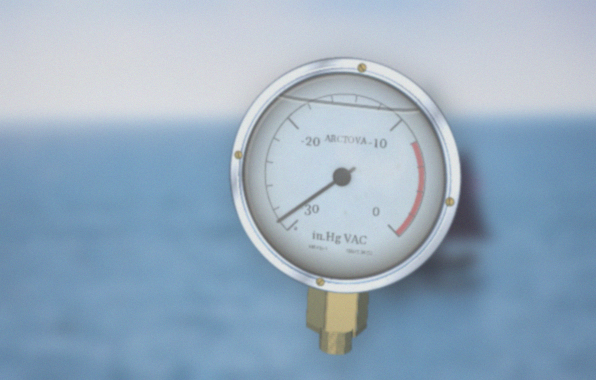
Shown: -29 inHg
